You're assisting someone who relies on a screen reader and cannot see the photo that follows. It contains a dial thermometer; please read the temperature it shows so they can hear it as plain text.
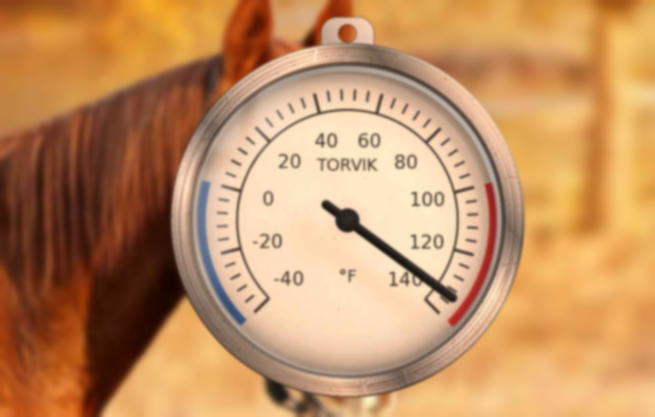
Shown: 134 °F
